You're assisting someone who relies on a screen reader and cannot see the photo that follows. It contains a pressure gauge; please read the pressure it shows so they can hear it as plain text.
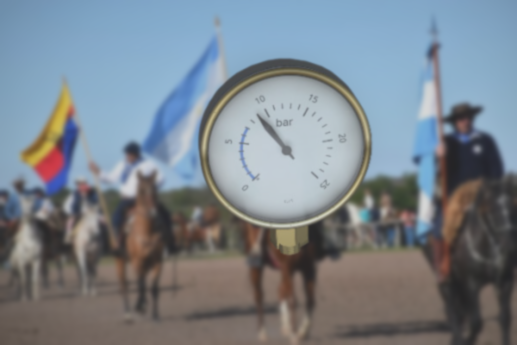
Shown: 9 bar
